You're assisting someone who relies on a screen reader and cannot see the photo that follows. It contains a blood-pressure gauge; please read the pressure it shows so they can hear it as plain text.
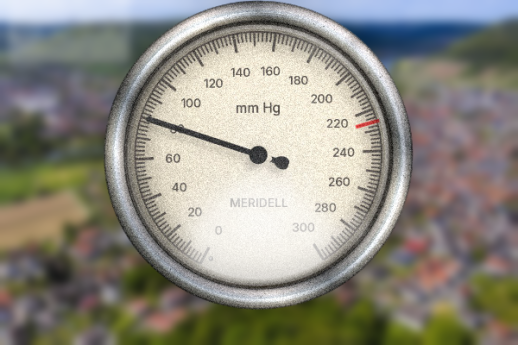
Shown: 80 mmHg
